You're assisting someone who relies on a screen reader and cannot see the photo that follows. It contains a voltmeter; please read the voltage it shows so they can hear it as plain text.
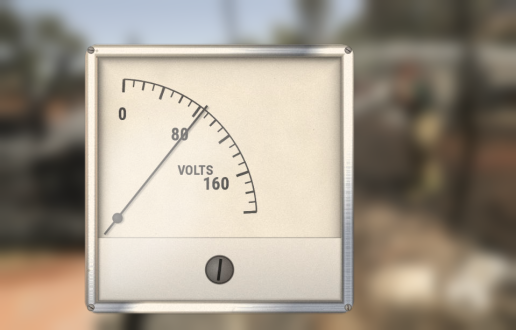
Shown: 85 V
